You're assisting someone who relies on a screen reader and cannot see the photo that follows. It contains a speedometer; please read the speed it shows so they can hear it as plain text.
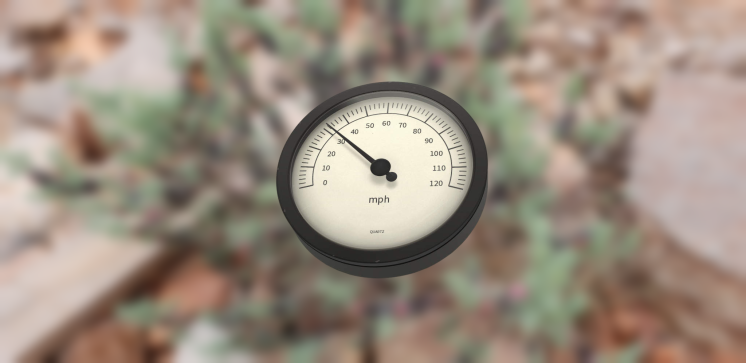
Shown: 32 mph
